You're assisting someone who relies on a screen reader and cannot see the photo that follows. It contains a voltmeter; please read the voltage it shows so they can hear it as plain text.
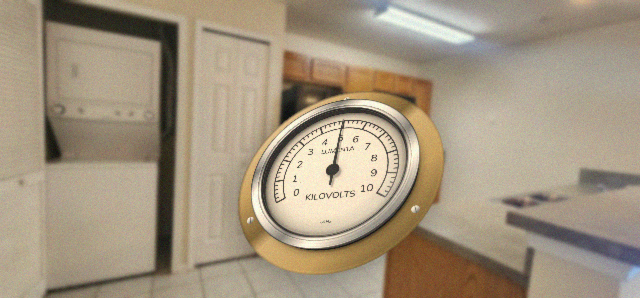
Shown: 5 kV
